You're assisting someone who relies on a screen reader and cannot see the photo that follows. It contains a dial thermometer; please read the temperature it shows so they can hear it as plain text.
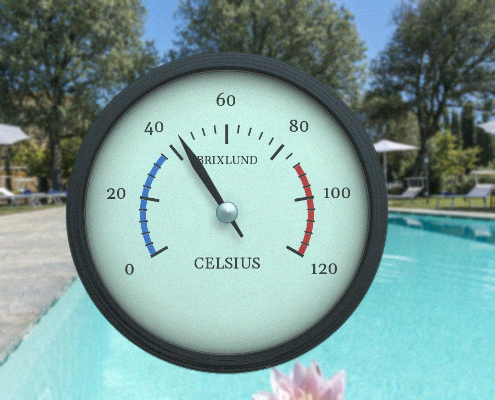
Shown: 44 °C
